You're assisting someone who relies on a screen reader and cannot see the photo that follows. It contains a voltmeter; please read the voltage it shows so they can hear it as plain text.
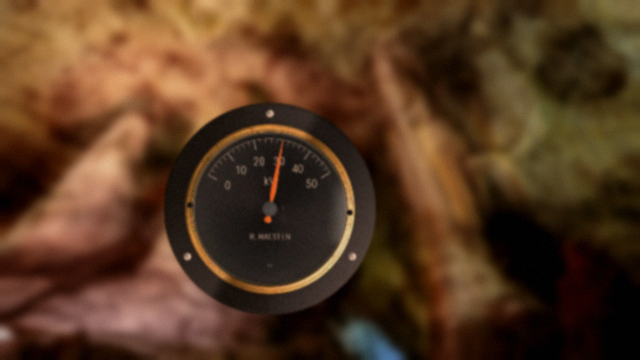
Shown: 30 kV
